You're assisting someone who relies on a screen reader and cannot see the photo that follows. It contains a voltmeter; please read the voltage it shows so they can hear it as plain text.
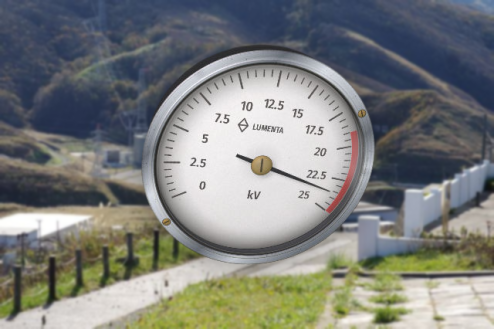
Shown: 23.5 kV
